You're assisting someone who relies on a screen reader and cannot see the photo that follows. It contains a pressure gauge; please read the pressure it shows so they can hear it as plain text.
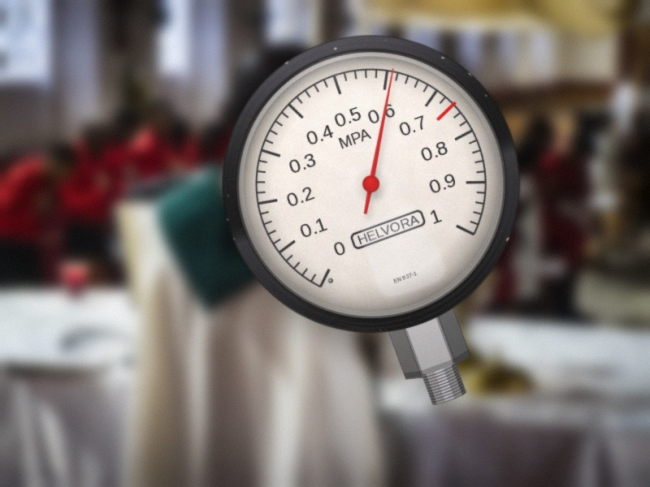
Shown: 0.61 MPa
